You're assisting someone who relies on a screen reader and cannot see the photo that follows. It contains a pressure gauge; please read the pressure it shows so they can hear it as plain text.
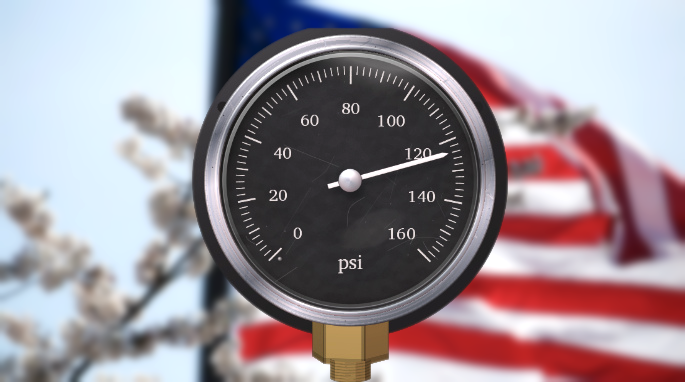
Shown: 124 psi
